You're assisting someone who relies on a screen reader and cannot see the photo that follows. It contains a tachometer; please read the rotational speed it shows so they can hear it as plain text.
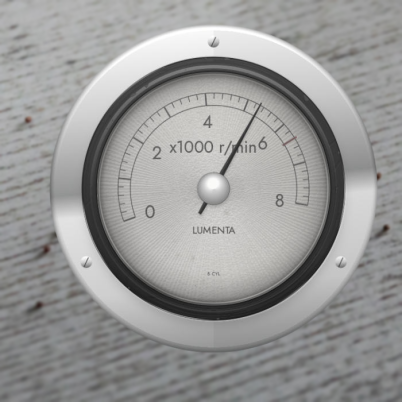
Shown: 5300 rpm
